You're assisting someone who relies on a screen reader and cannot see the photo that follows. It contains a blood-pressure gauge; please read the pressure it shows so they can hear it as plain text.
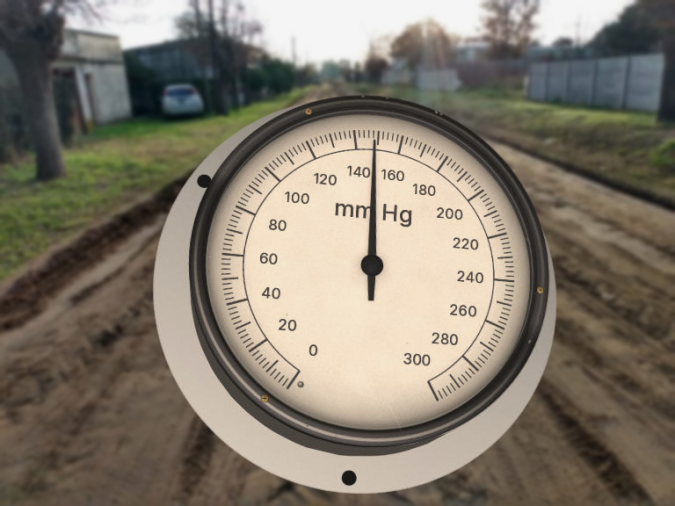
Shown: 148 mmHg
